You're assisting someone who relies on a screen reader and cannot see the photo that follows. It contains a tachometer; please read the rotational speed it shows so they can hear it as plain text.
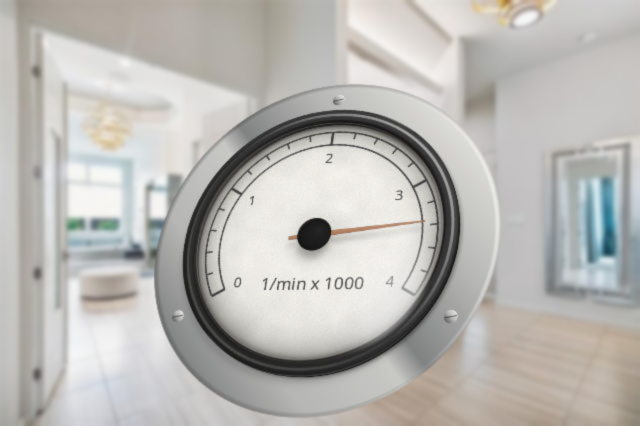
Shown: 3400 rpm
